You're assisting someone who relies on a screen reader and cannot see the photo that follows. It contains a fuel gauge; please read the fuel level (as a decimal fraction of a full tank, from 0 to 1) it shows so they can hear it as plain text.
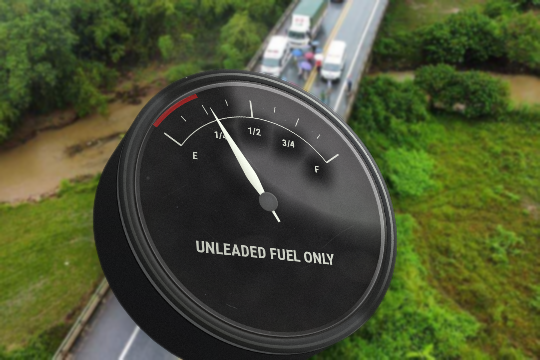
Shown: 0.25
